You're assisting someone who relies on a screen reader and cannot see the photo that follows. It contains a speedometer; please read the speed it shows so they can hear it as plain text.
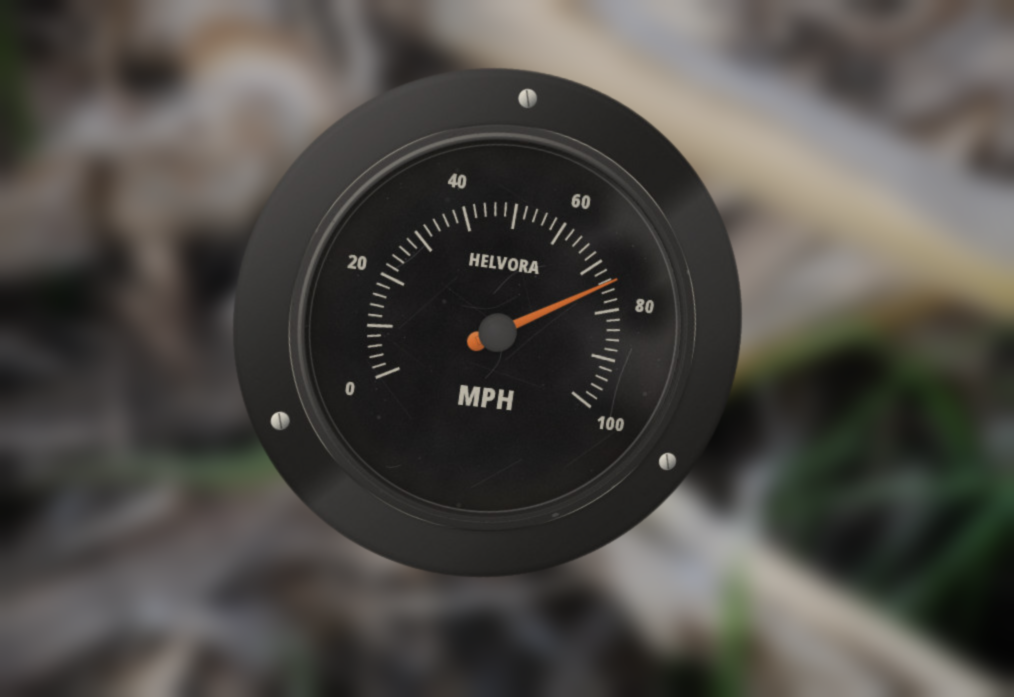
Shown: 74 mph
